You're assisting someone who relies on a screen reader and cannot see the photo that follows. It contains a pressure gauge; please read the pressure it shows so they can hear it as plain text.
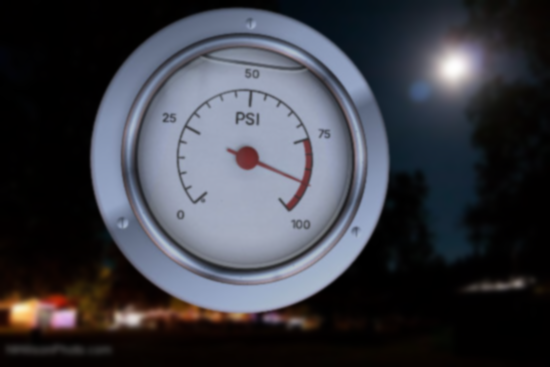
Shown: 90 psi
